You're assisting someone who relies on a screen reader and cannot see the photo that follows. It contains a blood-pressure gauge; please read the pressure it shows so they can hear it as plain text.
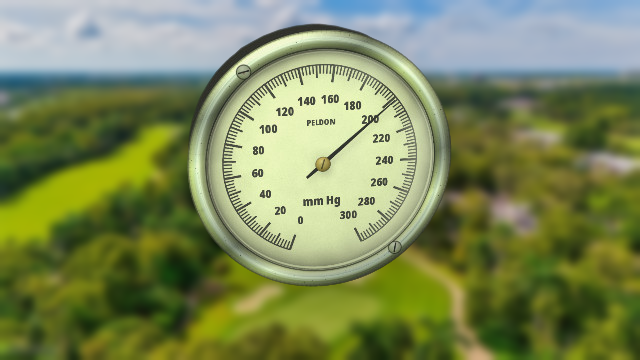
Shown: 200 mmHg
